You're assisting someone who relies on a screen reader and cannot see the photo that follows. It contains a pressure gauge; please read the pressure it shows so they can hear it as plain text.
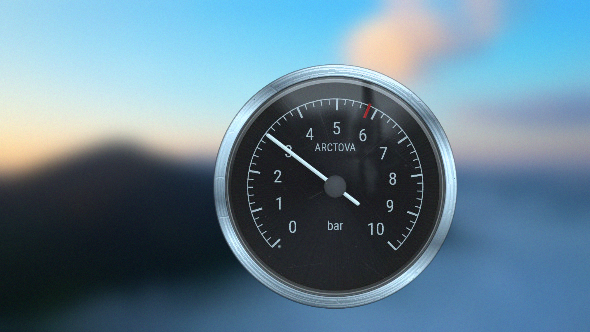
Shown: 3 bar
